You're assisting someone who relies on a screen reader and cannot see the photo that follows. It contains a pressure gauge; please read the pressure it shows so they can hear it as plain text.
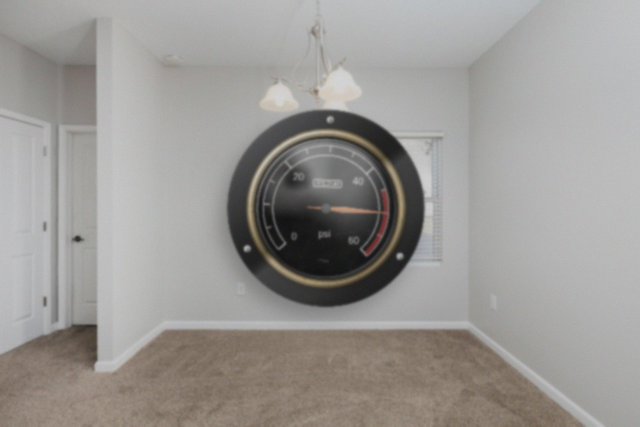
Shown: 50 psi
